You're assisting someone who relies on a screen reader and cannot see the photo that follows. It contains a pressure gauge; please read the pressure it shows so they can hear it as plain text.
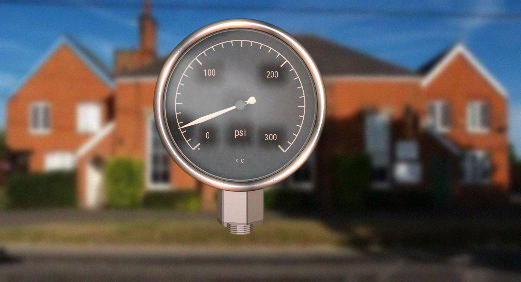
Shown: 25 psi
